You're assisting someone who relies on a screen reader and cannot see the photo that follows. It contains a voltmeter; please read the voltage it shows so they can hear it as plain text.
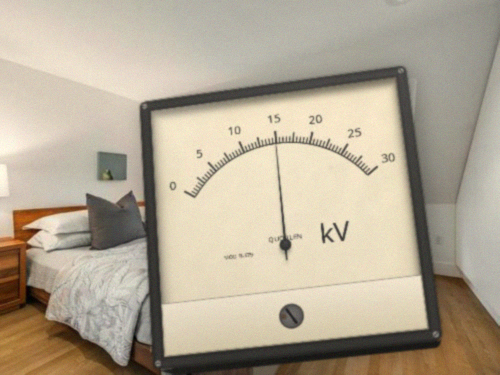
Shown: 15 kV
